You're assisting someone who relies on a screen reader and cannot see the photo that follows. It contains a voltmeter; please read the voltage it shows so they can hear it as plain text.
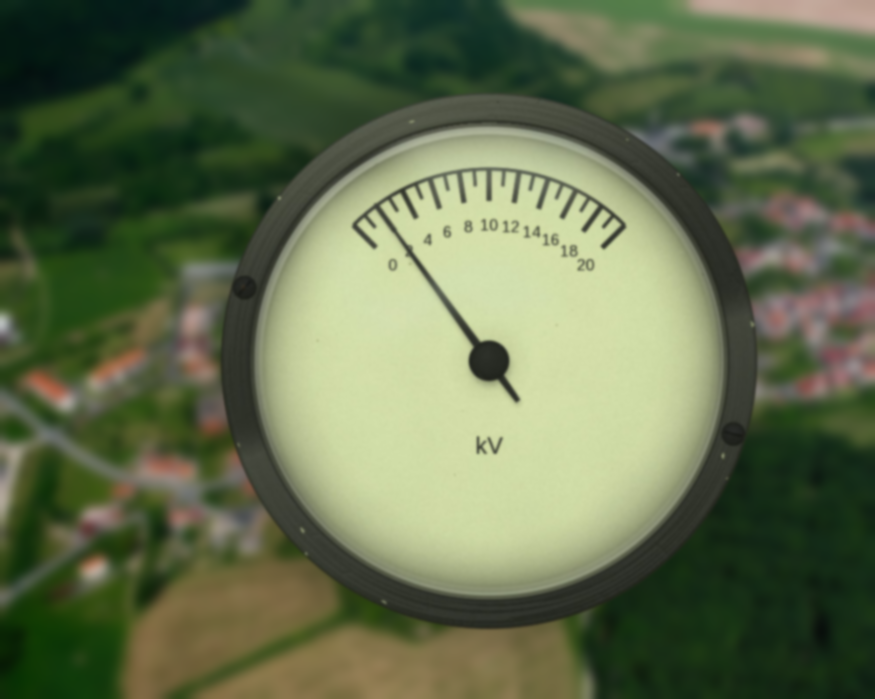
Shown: 2 kV
